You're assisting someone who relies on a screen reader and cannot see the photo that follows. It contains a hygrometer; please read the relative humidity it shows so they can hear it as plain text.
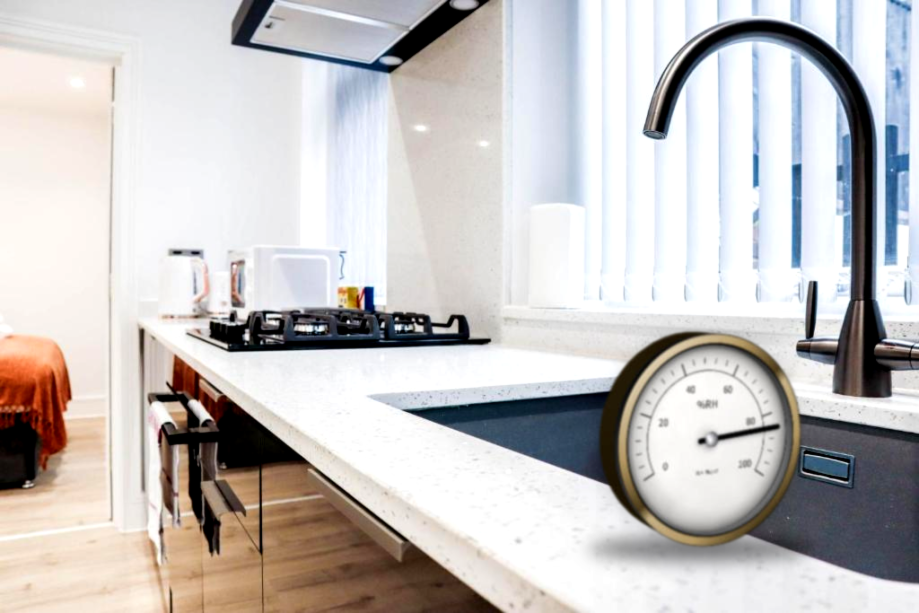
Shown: 84 %
